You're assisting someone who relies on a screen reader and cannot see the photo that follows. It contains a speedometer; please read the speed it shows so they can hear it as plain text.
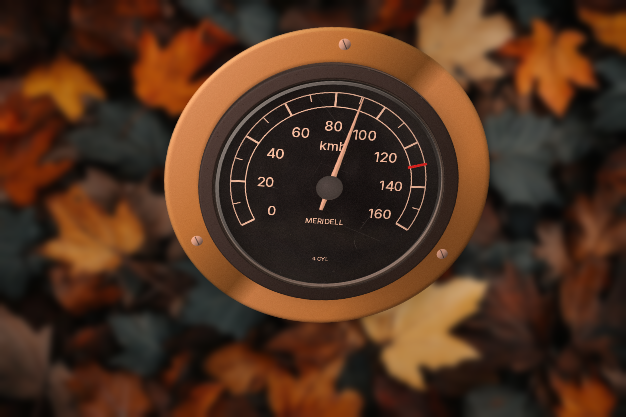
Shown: 90 km/h
